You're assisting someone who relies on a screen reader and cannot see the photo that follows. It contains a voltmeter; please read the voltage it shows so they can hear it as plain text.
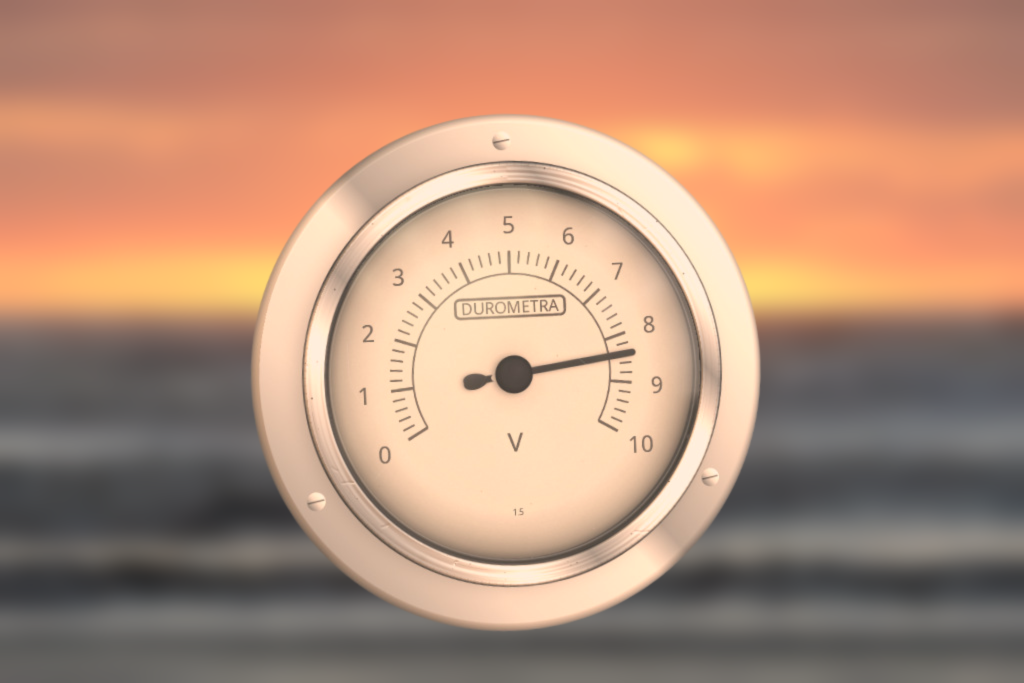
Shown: 8.4 V
